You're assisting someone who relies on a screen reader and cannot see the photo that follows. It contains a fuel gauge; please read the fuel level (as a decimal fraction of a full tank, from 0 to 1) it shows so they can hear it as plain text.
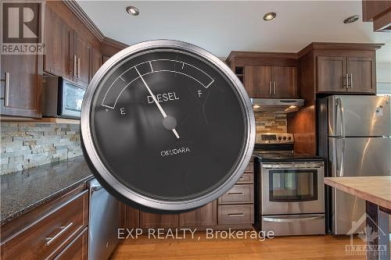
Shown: 0.375
